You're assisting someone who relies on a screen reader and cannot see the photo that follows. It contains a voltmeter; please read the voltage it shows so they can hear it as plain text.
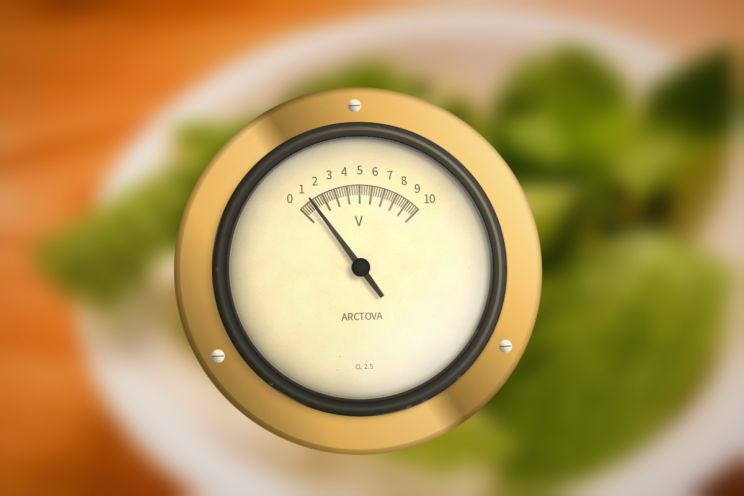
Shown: 1 V
